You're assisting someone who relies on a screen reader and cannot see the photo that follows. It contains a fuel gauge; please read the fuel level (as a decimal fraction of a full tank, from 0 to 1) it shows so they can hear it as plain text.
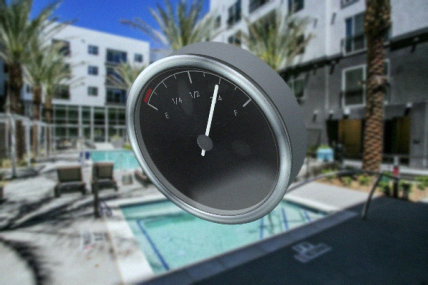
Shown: 0.75
